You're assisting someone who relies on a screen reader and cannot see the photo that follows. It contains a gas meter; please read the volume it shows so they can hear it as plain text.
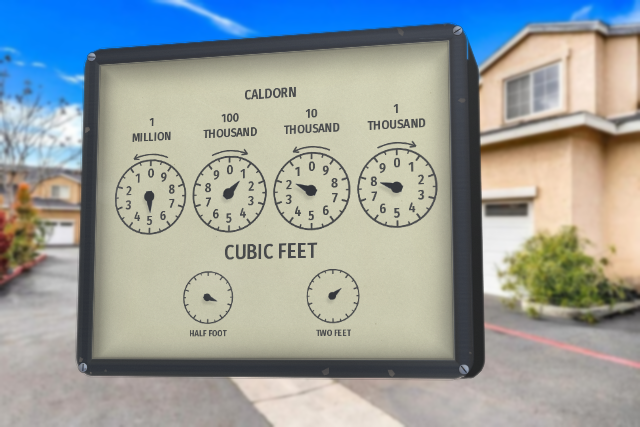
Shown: 511800 ft³
